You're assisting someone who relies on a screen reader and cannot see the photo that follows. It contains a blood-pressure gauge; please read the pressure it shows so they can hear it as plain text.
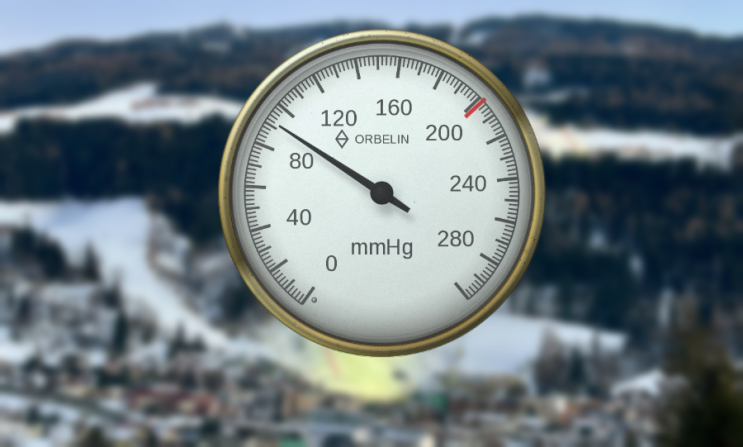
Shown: 92 mmHg
